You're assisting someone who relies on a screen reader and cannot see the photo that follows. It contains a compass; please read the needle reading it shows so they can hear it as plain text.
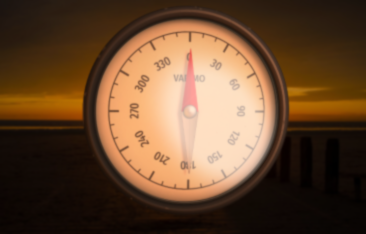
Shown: 0 °
